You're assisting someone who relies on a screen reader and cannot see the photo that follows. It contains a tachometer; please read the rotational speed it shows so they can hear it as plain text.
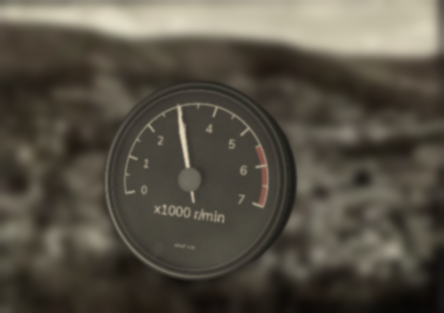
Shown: 3000 rpm
